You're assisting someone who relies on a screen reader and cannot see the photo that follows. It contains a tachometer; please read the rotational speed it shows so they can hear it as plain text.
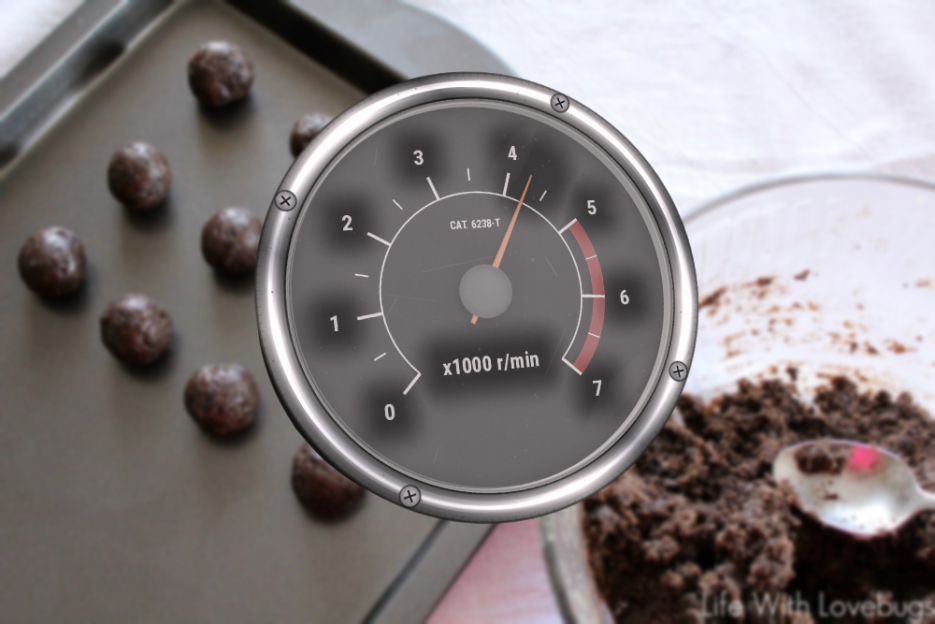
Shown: 4250 rpm
